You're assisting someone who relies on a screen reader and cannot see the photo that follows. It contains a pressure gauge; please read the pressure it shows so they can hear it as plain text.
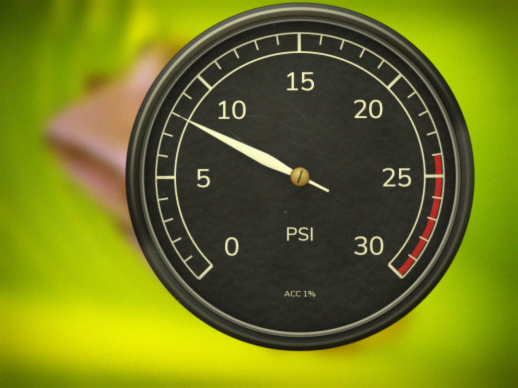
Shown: 8 psi
